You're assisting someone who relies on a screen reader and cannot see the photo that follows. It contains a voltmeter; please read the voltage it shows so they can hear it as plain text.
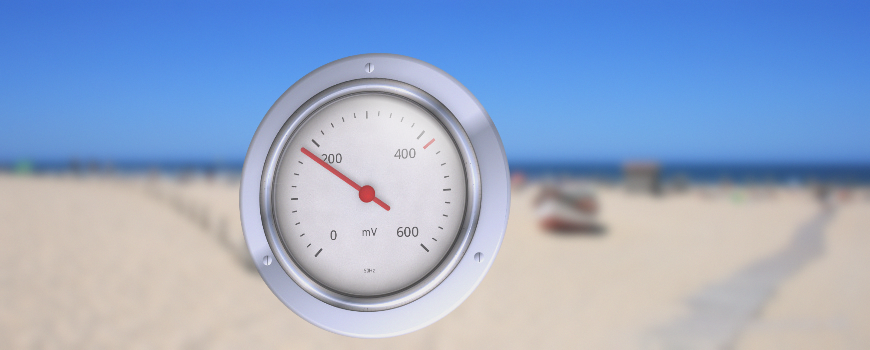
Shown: 180 mV
